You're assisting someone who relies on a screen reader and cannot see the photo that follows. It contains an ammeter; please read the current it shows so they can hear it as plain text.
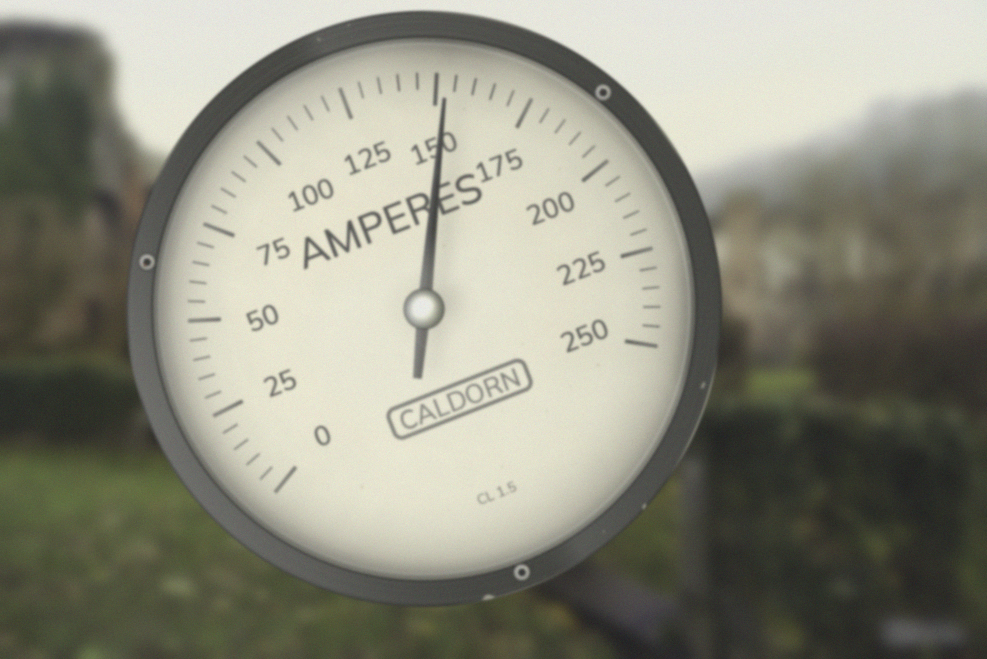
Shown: 152.5 A
